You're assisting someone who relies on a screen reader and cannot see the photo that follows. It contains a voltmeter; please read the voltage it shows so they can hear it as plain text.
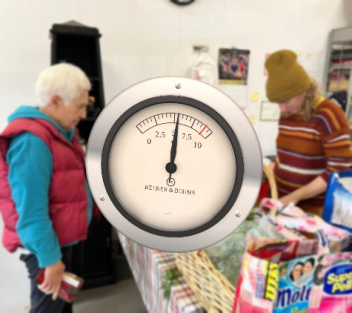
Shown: 5.5 V
